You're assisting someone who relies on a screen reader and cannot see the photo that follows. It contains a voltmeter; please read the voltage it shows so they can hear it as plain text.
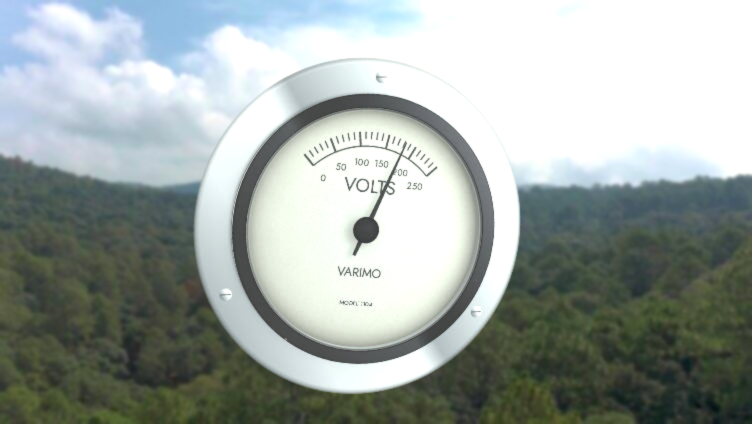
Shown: 180 V
